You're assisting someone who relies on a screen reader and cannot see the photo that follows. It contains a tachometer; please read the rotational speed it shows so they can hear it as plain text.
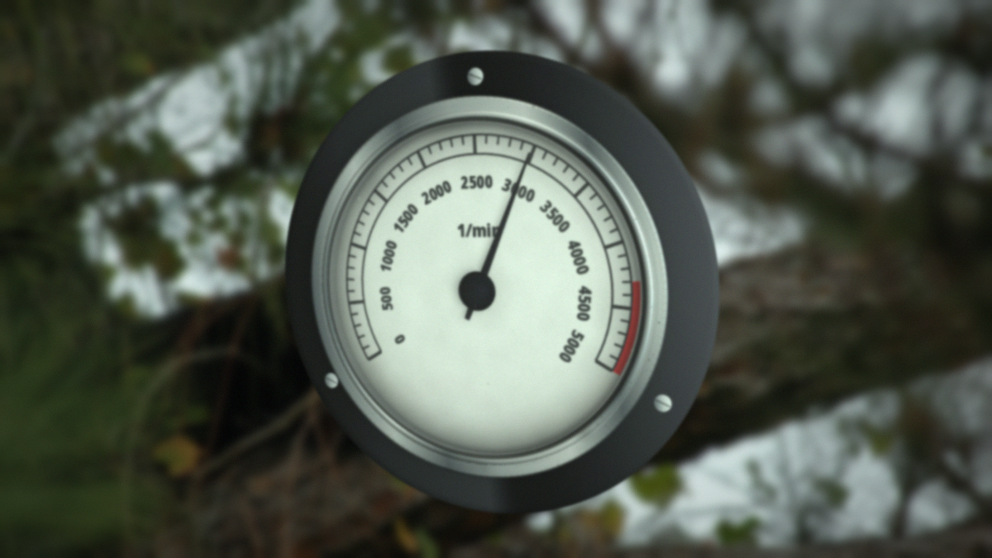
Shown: 3000 rpm
